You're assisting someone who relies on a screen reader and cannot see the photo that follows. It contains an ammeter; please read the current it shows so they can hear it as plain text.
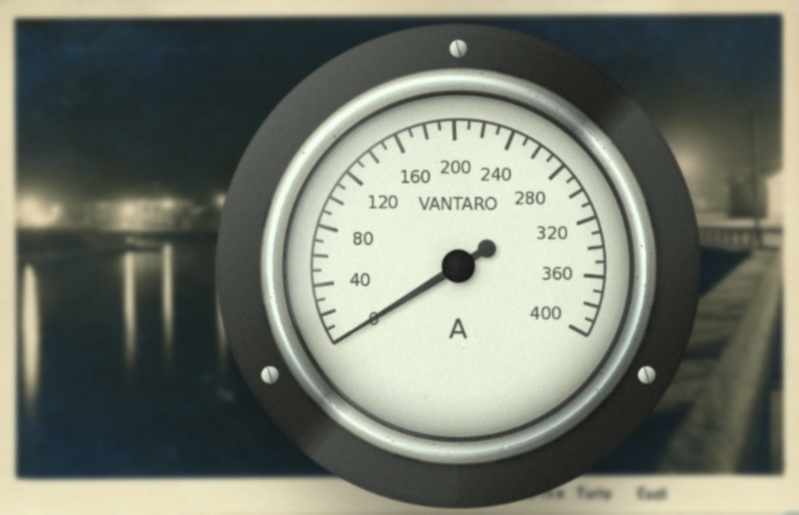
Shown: 0 A
